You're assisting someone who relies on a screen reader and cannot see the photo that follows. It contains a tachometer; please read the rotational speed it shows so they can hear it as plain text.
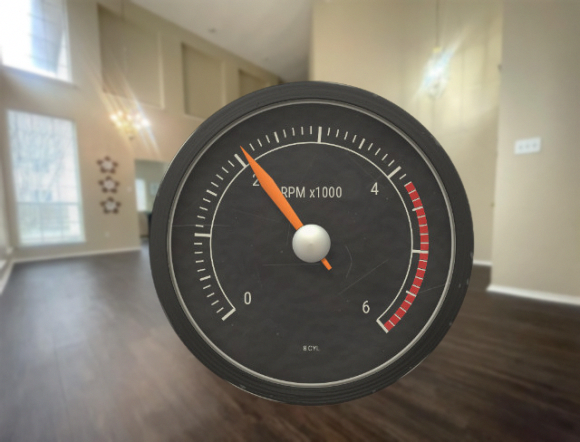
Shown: 2100 rpm
